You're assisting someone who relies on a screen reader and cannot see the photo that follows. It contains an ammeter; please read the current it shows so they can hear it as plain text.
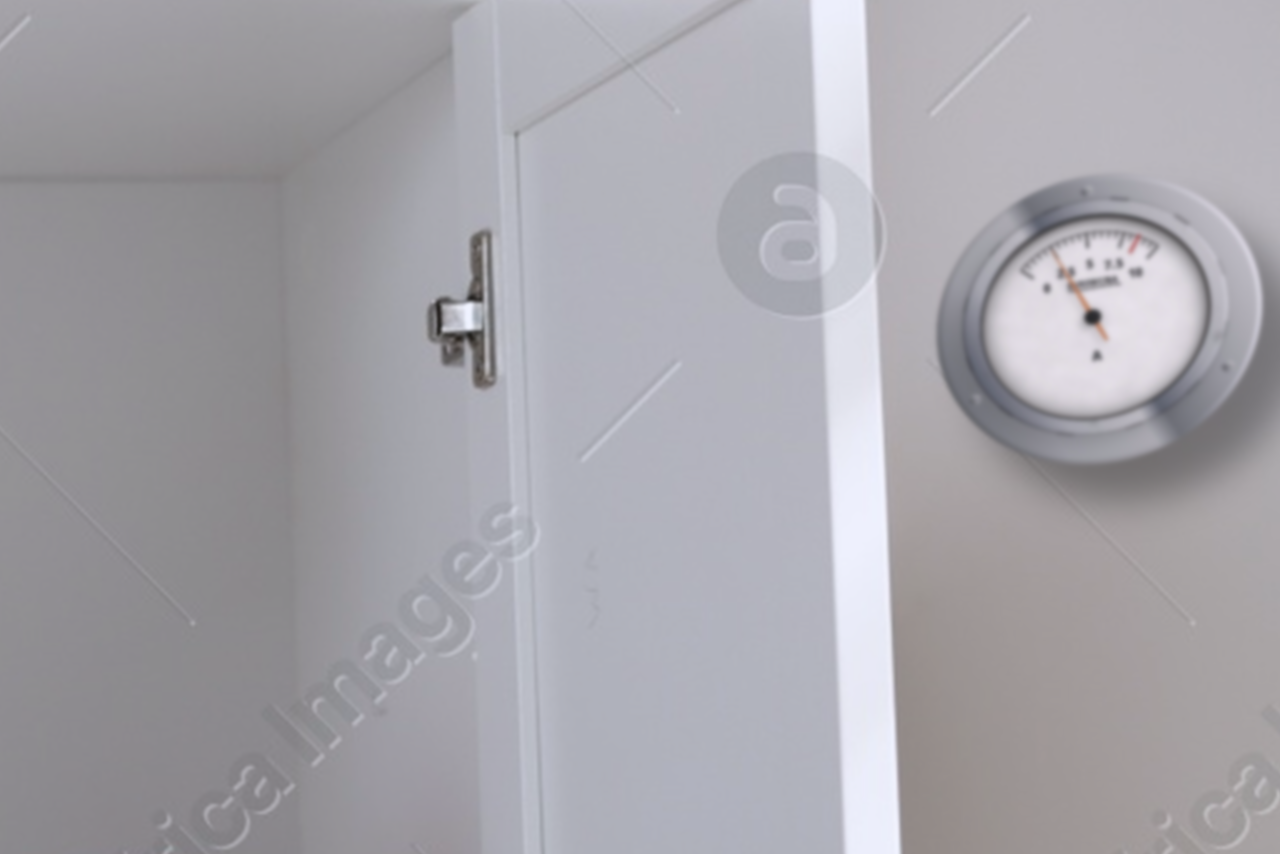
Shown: 2.5 A
